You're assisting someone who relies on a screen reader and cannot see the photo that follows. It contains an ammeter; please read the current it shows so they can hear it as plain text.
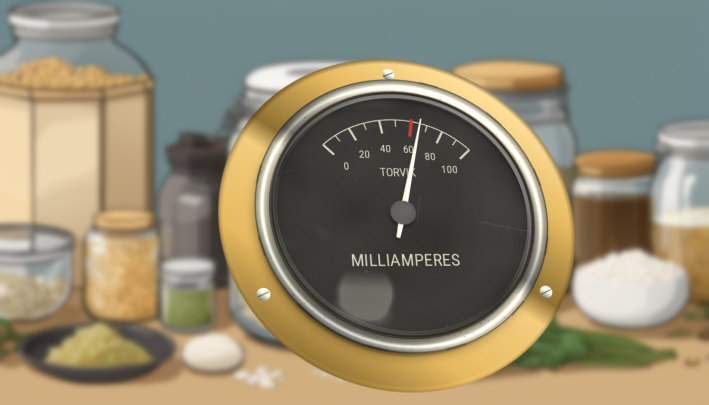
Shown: 65 mA
